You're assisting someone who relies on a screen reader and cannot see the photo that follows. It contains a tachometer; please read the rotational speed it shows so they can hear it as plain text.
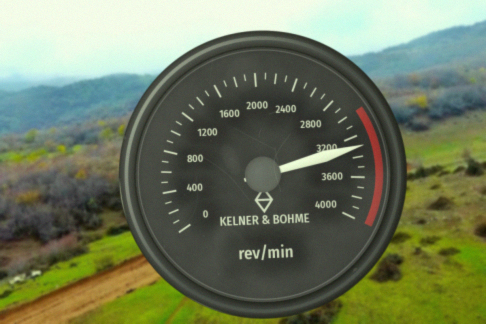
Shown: 3300 rpm
